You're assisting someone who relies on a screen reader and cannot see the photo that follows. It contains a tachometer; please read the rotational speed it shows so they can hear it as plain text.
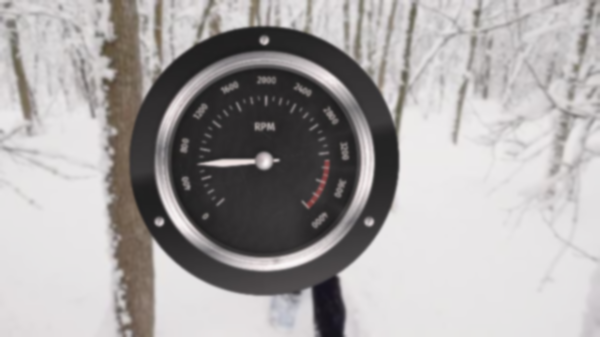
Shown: 600 rpm
